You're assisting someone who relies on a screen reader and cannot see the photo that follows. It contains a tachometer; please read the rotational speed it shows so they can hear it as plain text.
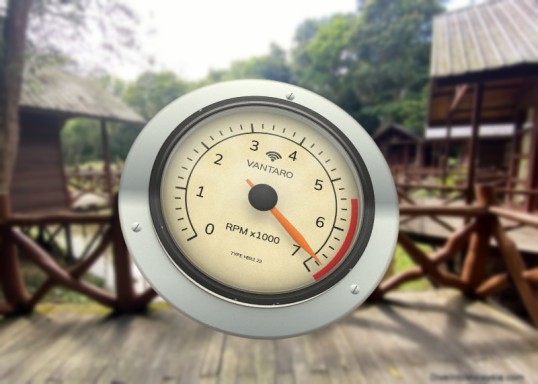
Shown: 6800 rpm
